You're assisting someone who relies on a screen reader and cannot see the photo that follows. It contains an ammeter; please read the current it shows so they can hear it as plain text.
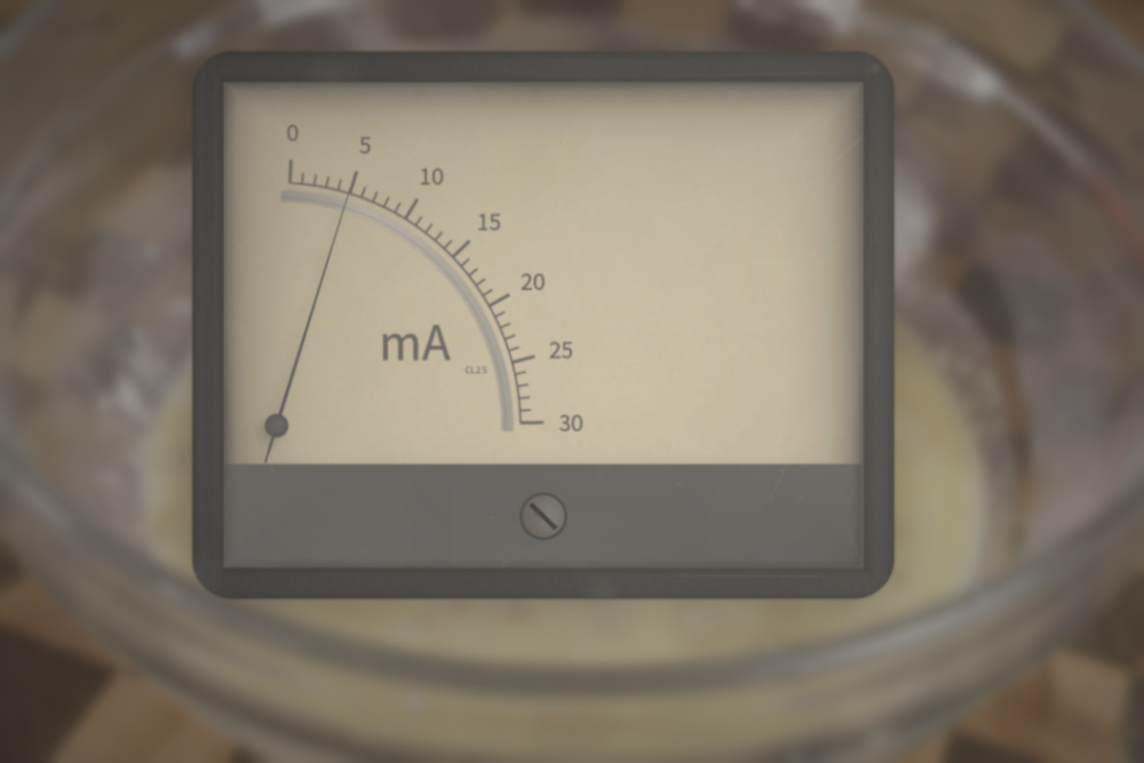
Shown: 5 mA
